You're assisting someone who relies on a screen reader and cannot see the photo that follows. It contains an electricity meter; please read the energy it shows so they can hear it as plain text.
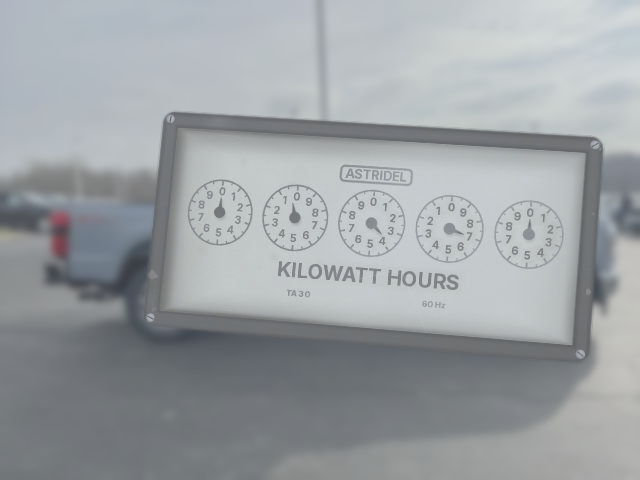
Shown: 370 kWh
